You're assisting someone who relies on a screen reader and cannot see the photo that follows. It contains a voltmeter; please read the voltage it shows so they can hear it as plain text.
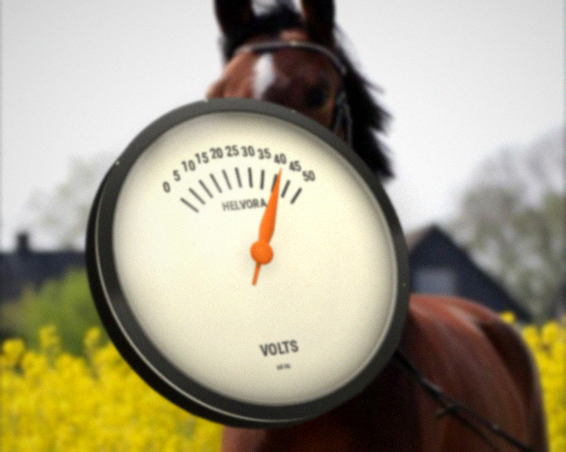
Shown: 40 V
